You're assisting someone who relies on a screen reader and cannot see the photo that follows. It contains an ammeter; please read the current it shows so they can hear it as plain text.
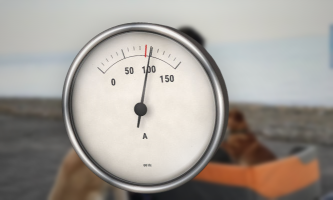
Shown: 100 A
